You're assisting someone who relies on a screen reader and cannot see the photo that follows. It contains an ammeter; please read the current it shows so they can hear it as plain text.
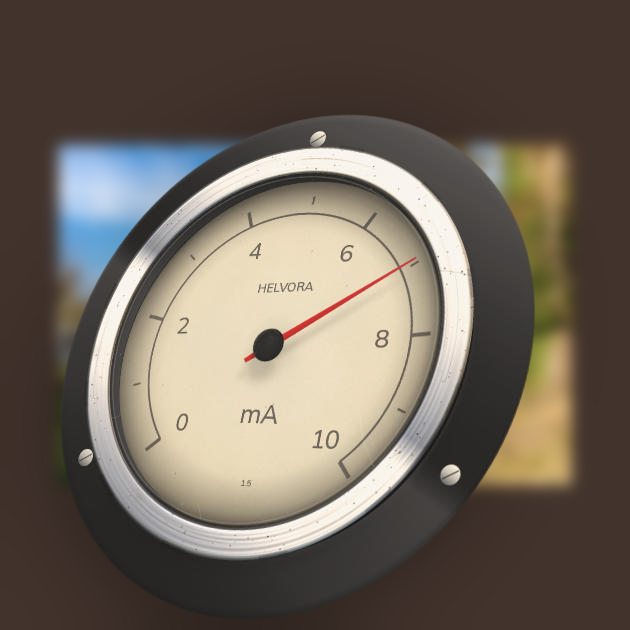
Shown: 7 mA
